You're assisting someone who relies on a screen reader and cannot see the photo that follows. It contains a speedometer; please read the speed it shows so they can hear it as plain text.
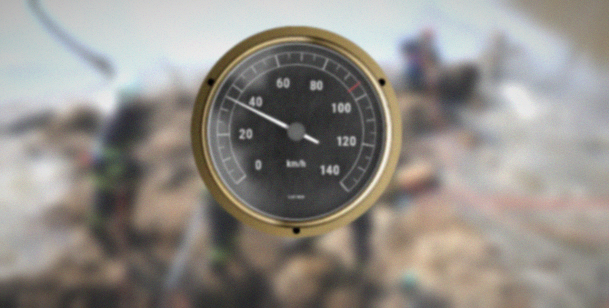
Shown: 35 km/h
